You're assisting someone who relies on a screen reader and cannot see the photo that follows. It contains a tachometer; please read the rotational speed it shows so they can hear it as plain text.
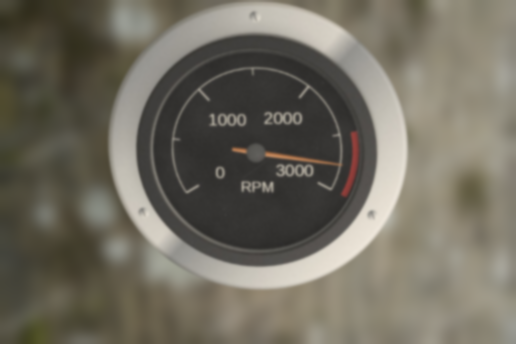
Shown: 2750 rpm
